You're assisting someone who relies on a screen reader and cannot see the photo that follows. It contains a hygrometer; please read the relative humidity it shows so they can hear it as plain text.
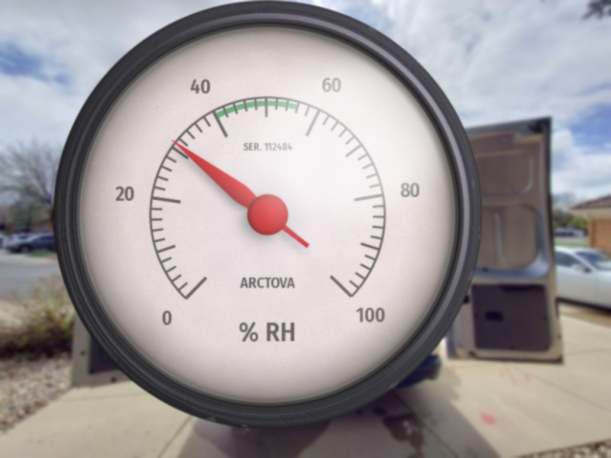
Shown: 31 %
